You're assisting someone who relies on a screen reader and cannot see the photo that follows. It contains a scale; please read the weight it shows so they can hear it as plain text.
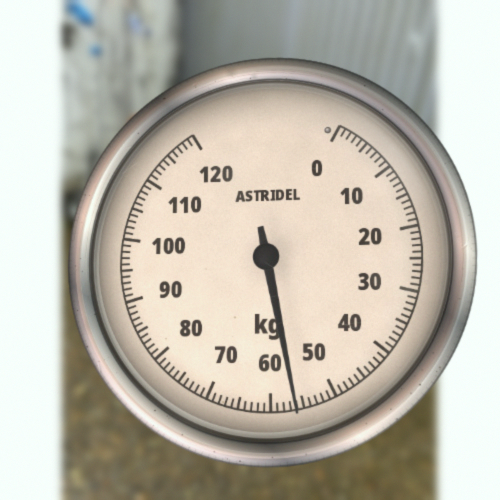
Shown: 56 kg
